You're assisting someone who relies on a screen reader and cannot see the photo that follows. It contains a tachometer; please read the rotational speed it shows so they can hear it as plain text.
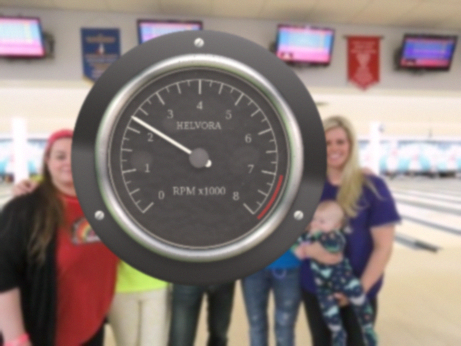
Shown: 2250 rpm
